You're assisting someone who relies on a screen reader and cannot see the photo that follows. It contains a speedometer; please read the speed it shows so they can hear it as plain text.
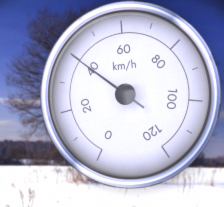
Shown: 40 km/h
